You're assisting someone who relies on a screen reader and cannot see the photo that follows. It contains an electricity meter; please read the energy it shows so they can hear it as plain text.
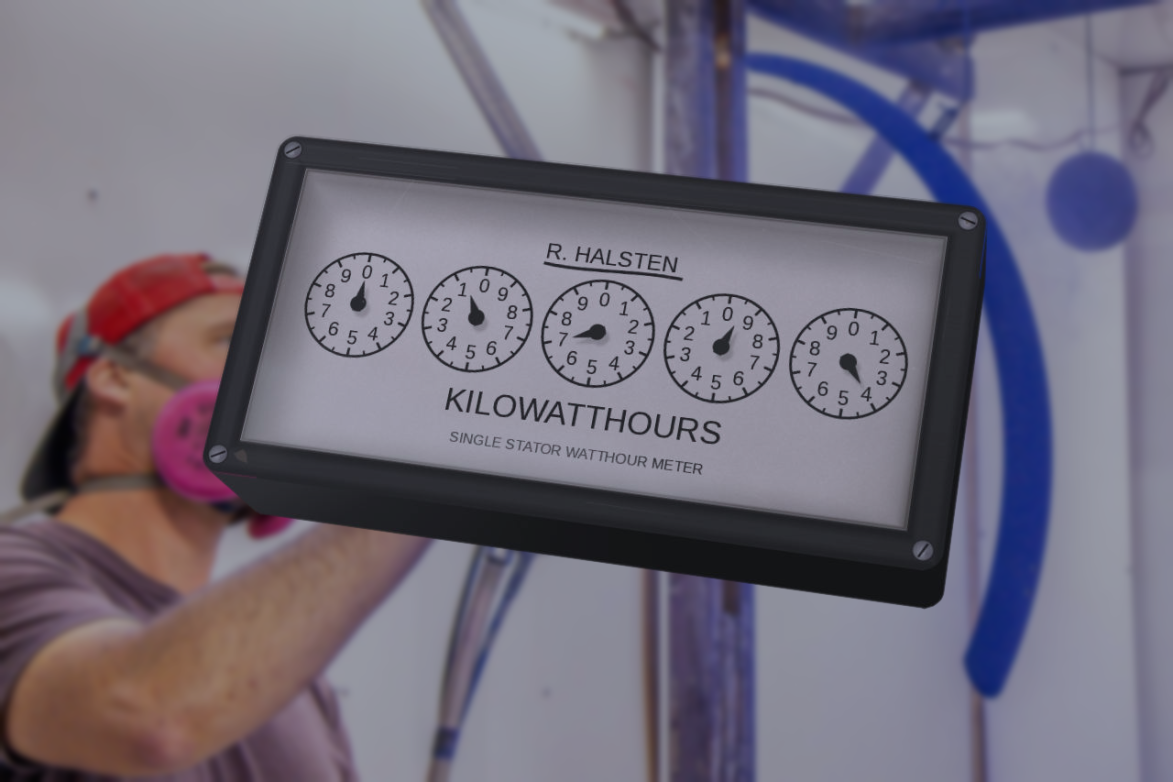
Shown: 694 kWh
